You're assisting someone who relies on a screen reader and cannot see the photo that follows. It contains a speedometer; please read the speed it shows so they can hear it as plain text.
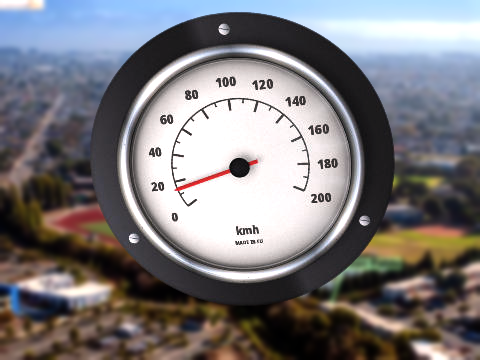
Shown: 15 km/h
